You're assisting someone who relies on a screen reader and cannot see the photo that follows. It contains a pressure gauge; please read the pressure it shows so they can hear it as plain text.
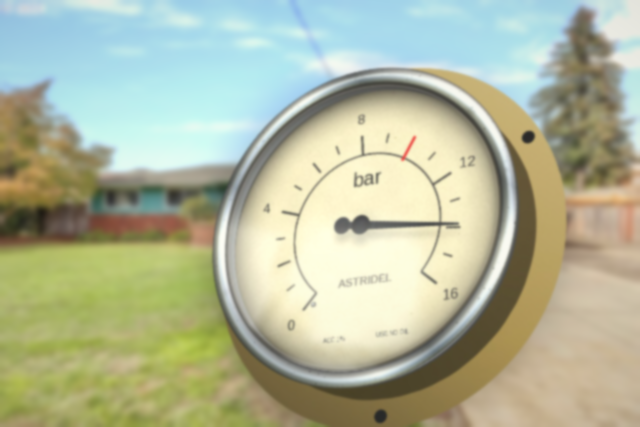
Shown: 14 bar
